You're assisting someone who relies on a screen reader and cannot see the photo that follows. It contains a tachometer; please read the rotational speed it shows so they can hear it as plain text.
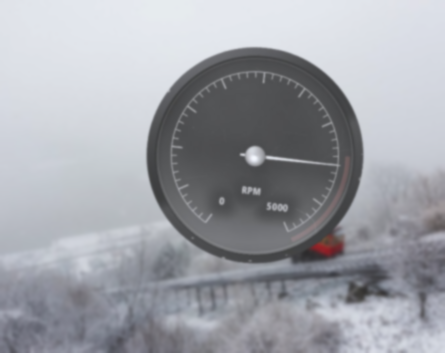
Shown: 4000 rpm
